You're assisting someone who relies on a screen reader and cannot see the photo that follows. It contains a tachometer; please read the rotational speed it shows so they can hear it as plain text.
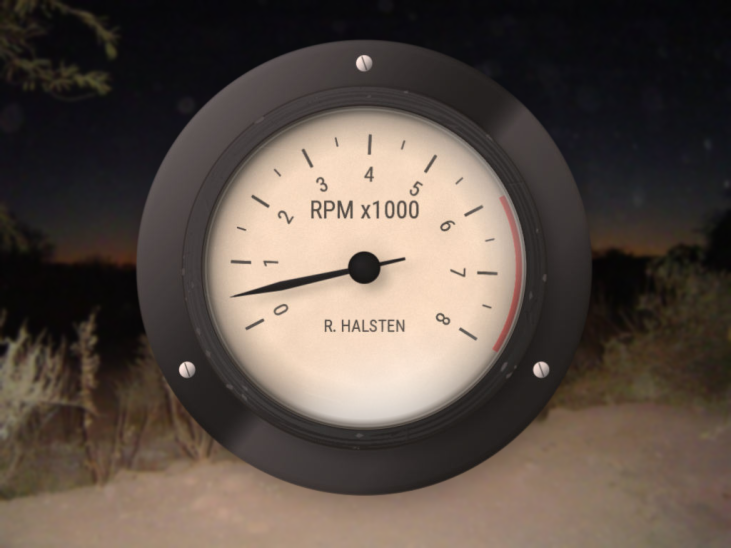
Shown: 500 rpm
